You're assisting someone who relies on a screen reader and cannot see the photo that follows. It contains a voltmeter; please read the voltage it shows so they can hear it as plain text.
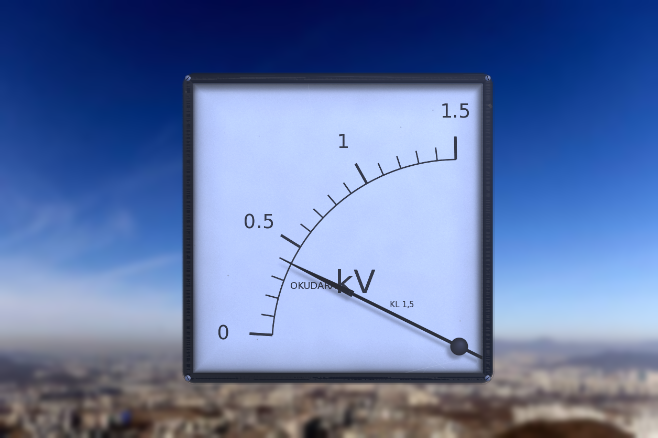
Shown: 0.4 kV
